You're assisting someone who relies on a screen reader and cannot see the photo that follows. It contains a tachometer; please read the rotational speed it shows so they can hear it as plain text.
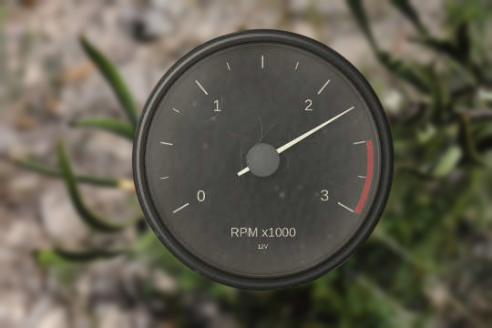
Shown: 2250 rpm
